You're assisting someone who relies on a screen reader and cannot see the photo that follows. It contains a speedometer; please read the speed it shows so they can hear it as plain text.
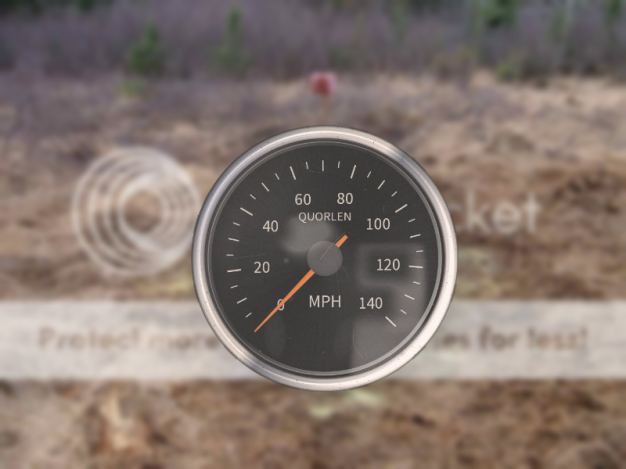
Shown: 0 mph
